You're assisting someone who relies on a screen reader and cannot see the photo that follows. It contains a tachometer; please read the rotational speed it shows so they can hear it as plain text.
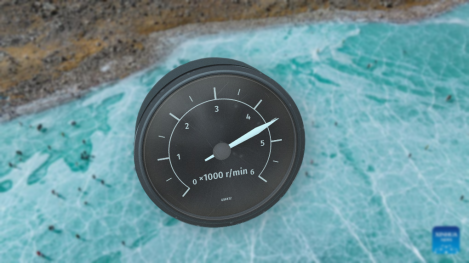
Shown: 4500 rpm
